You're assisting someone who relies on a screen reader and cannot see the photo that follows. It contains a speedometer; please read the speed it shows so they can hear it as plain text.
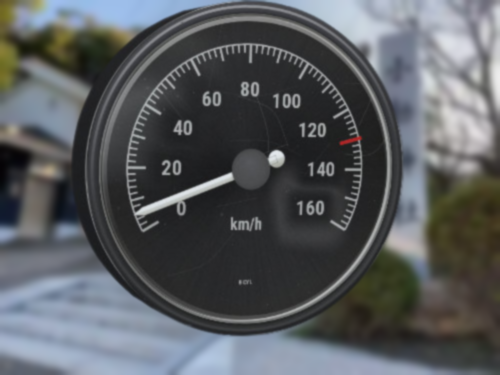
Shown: 6 km/h
